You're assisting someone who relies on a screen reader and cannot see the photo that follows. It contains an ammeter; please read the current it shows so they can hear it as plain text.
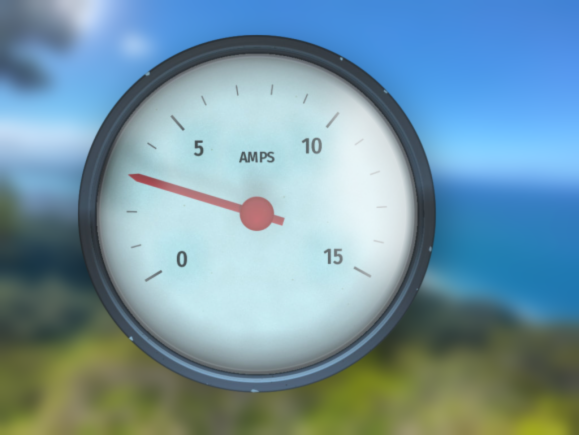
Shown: 3 A
